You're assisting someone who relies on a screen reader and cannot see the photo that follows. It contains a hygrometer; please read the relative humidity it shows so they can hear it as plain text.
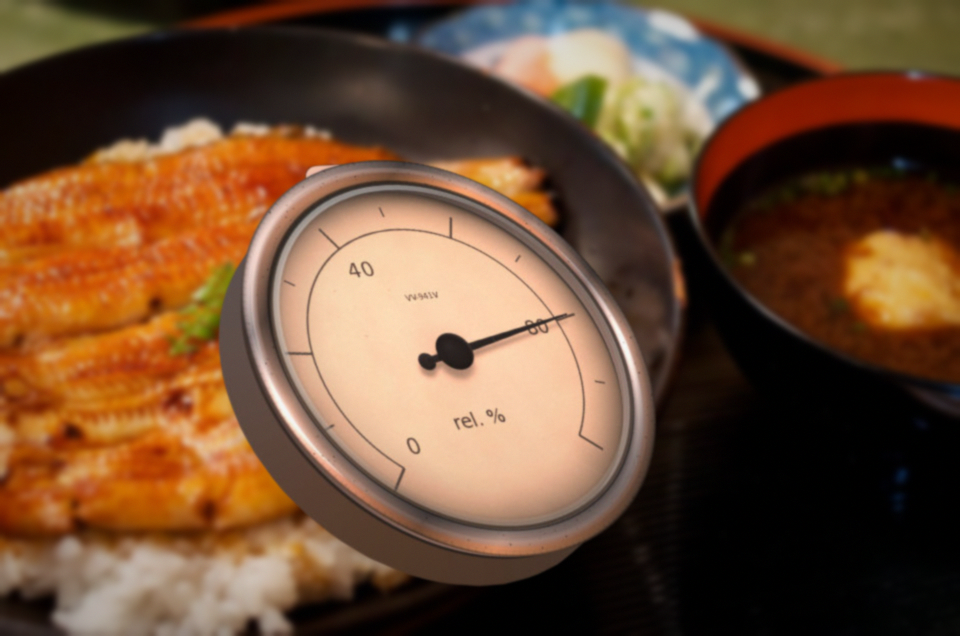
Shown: 80 %
